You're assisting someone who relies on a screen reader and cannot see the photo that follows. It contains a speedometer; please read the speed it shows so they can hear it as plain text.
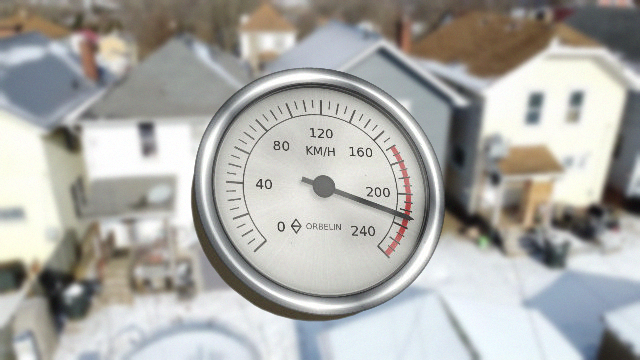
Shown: 215 km/h
